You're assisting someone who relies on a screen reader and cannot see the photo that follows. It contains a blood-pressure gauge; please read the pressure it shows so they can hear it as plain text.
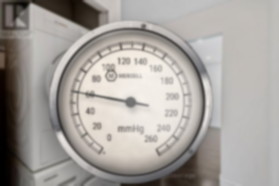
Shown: 60 mmHg
